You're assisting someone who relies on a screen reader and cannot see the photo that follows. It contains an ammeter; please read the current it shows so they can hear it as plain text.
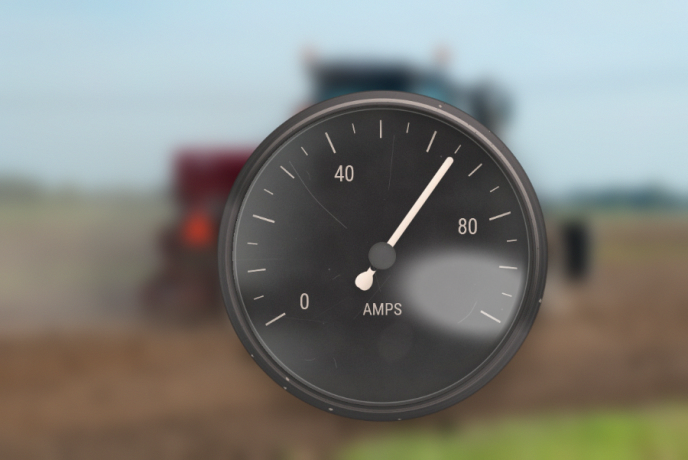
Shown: 65 A
